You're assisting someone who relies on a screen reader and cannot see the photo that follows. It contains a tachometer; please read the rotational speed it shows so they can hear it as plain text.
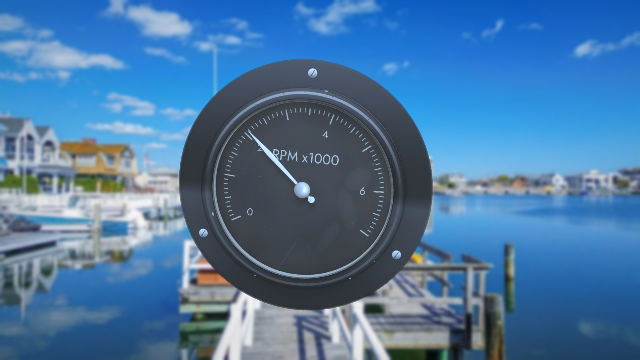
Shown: 2100 rpm
